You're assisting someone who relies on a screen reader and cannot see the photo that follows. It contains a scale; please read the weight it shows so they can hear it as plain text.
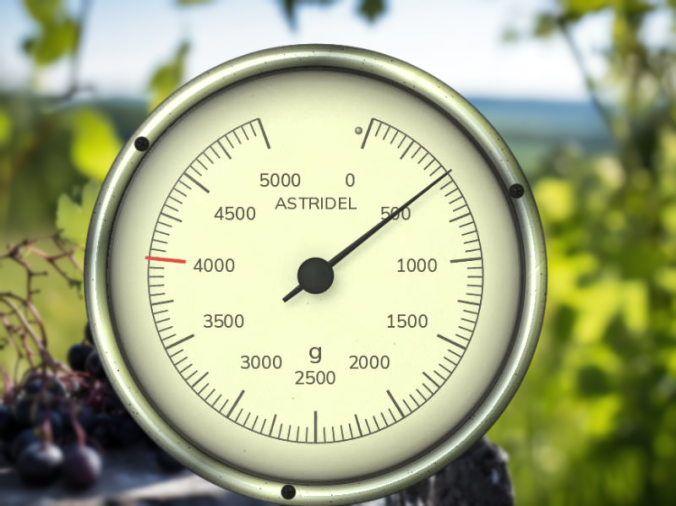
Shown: 500 g
